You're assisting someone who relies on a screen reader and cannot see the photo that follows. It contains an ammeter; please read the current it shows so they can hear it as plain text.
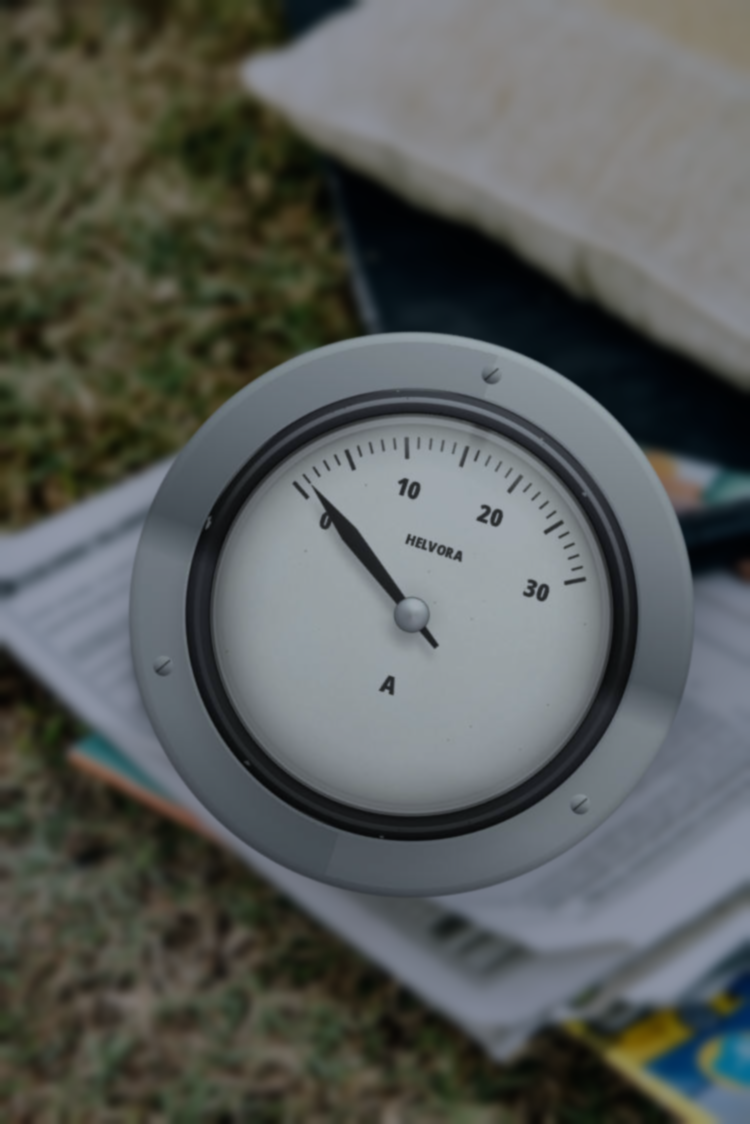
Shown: 1 A
